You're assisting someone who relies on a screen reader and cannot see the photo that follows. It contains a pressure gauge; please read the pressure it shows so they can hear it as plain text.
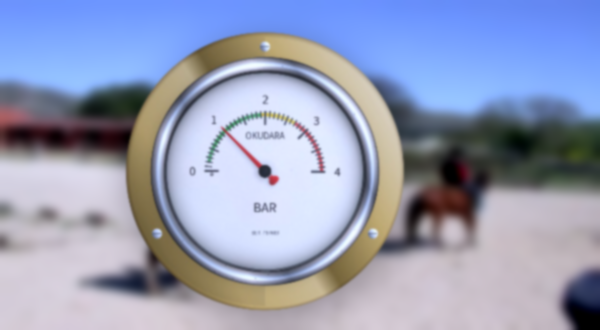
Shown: 1 bar
